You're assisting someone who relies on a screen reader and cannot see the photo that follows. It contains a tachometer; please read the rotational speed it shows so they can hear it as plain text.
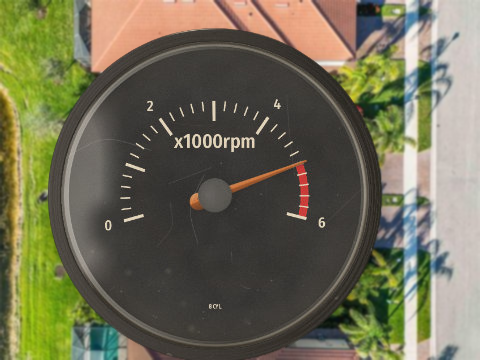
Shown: 5000 rpm
